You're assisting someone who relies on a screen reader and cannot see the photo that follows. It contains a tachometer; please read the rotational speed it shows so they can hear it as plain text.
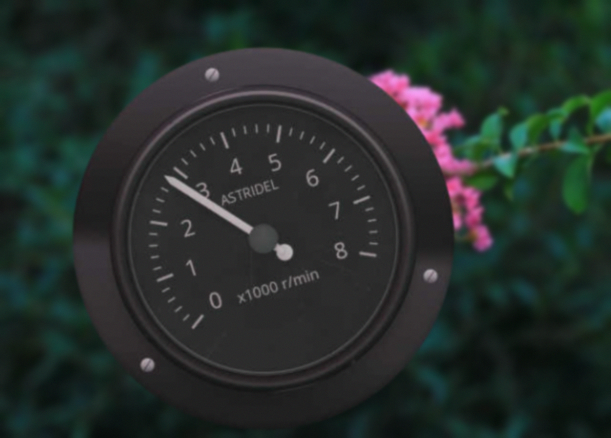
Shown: 2800 rpm
